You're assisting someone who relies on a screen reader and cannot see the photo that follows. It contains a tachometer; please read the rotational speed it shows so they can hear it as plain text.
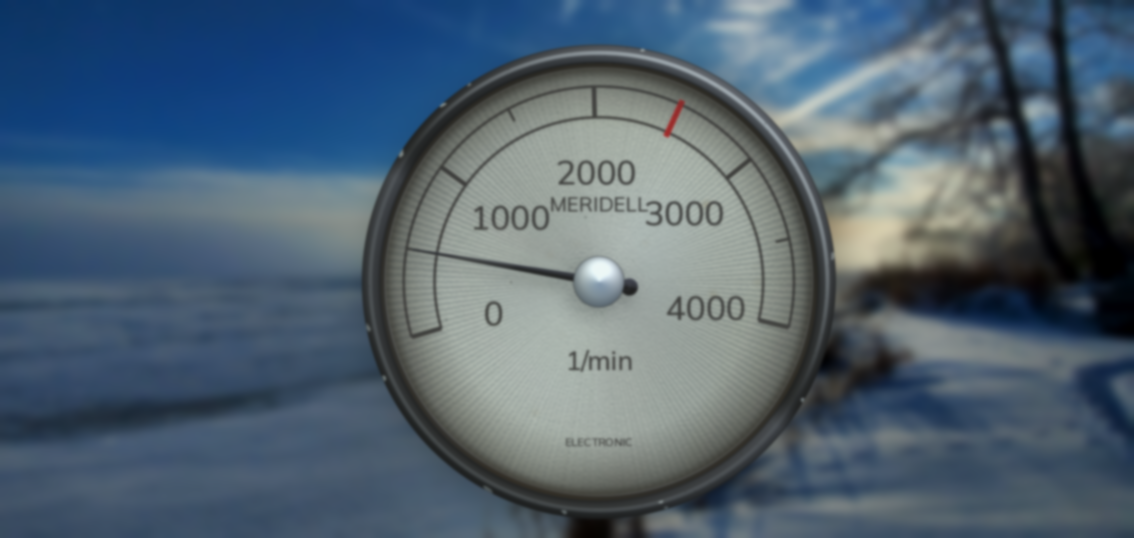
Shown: 500 rpm
